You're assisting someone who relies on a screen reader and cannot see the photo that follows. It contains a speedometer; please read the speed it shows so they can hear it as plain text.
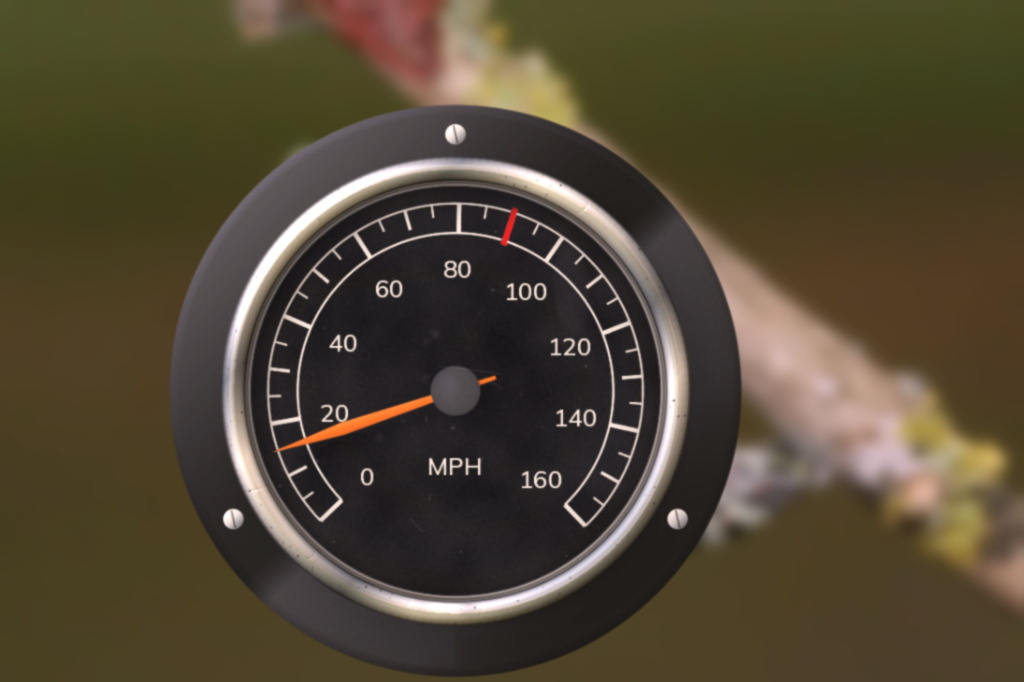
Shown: 15 mph
